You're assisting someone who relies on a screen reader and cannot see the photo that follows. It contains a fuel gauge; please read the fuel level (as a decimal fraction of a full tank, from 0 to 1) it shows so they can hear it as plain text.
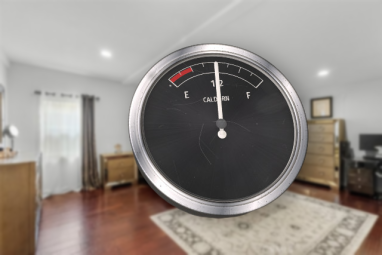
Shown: 0.5
